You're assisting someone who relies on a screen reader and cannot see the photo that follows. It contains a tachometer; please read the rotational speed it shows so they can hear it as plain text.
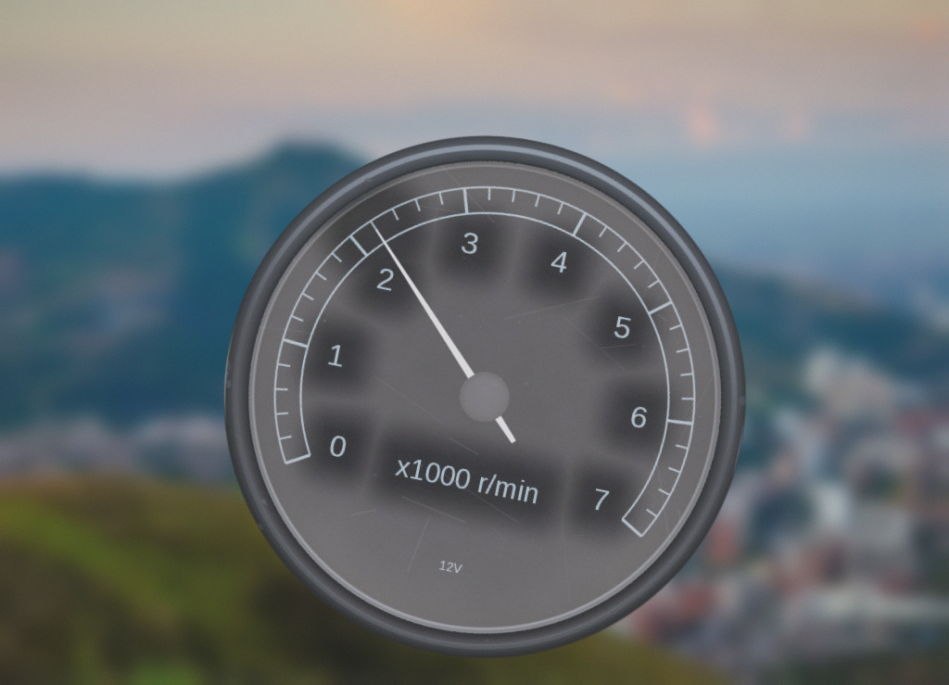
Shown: 2200 rpm
